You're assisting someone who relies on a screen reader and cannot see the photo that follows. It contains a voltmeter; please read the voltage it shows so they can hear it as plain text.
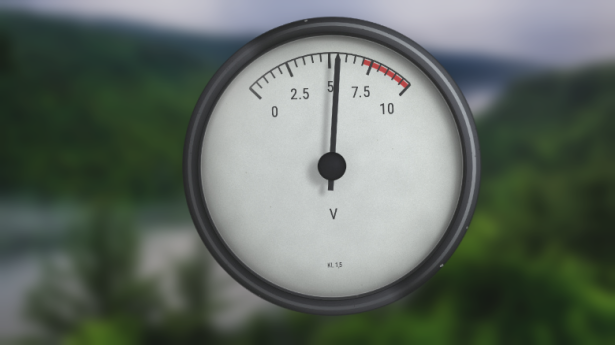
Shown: 5.5 V
